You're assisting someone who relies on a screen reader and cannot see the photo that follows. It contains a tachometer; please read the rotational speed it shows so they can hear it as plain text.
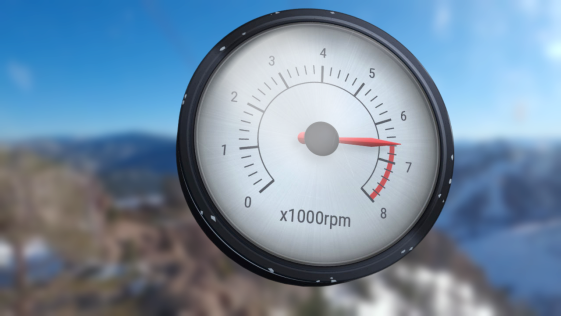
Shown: 6600 rpm
